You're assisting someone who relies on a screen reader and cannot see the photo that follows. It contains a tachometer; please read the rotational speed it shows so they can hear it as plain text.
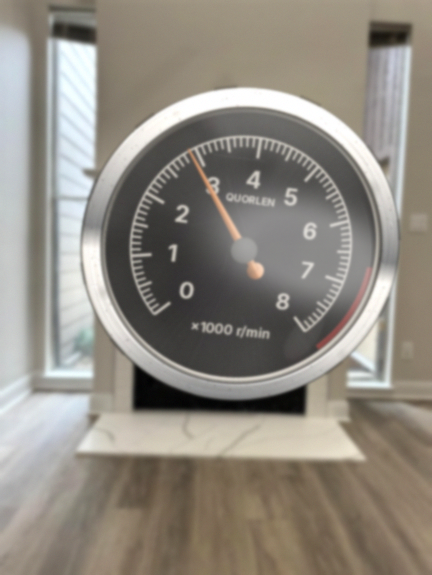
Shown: 2900 rpm
